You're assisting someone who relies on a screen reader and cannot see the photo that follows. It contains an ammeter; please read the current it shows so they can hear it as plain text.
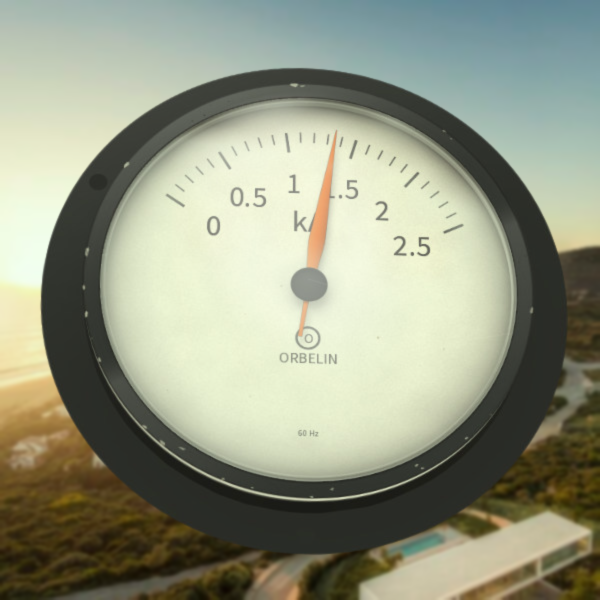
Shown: 1.35 kA
